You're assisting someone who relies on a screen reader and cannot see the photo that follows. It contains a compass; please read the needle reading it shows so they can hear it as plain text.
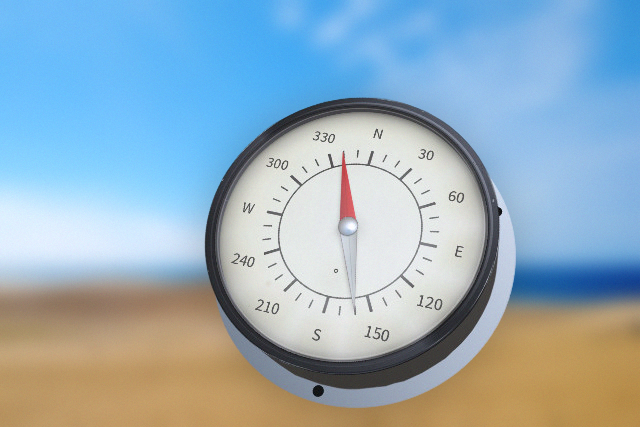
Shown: 340 °
